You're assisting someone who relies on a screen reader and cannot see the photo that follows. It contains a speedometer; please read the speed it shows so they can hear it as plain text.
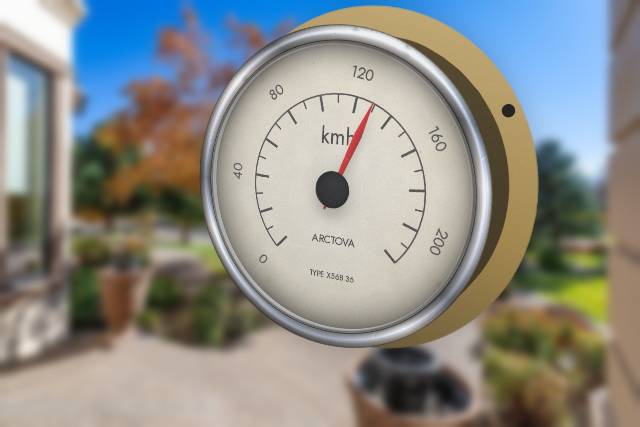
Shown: 130 km/h
